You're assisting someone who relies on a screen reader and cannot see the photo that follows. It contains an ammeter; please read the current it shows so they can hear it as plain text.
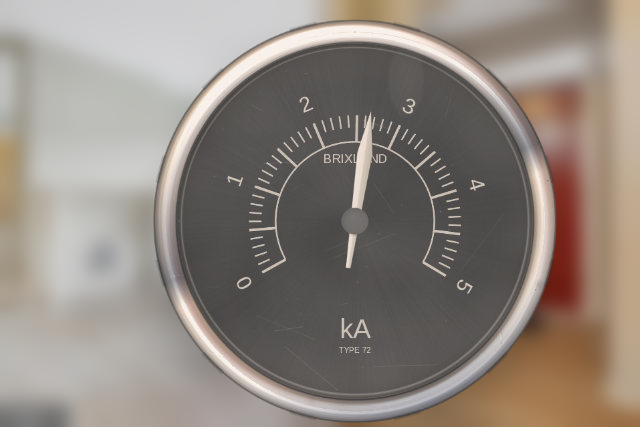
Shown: 2.65 kA
